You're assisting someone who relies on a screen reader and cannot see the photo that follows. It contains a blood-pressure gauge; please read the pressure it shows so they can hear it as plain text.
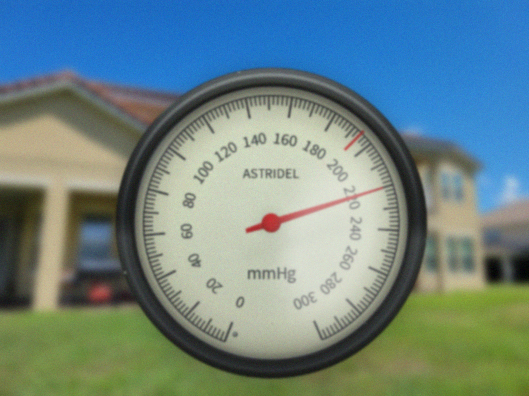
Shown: 220 mmHg
